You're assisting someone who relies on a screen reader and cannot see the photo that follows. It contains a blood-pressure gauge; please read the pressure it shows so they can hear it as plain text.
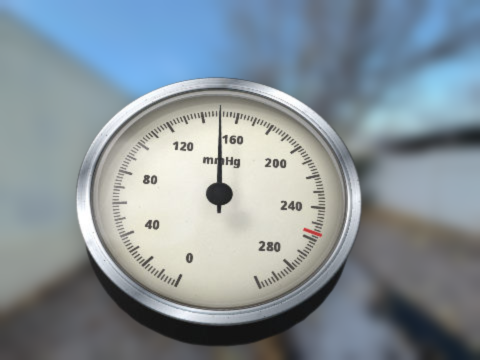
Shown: 150 mmHg
